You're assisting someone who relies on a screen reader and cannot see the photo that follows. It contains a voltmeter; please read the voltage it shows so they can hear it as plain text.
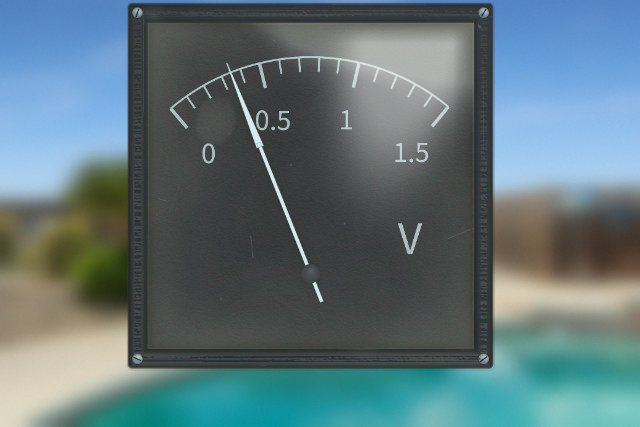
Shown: 0.35 V
